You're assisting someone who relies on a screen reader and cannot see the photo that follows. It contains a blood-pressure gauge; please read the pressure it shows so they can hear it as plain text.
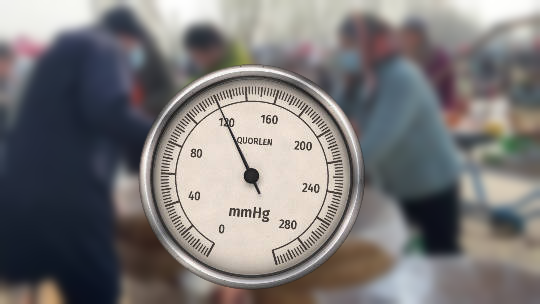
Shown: 120 mmHg
